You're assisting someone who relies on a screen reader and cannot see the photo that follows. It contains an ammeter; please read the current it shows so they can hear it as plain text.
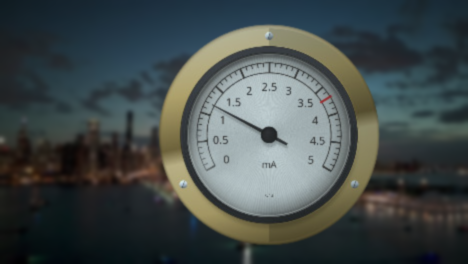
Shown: 1.2 mA
